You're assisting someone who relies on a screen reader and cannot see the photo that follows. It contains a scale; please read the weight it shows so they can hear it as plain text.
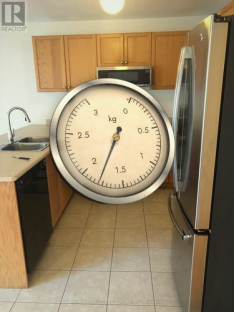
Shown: 1.8 kg
